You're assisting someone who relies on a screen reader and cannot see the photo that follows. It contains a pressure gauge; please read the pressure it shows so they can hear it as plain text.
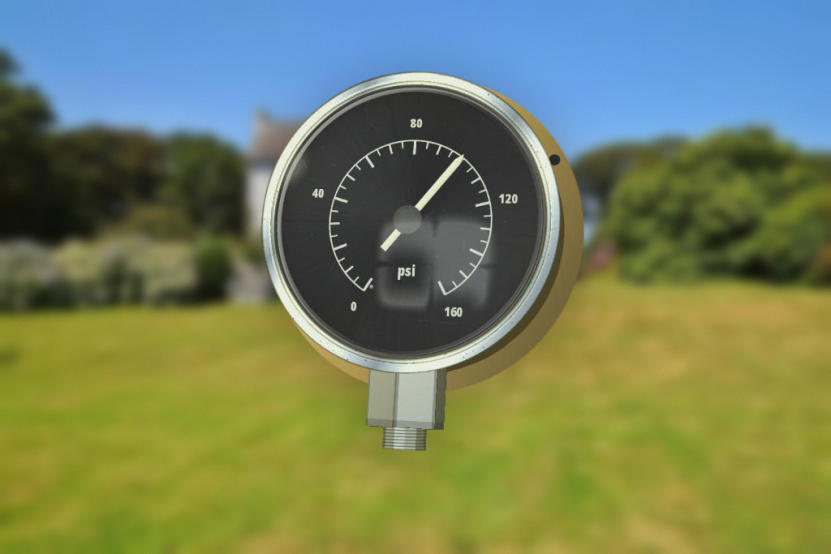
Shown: 100 psi
